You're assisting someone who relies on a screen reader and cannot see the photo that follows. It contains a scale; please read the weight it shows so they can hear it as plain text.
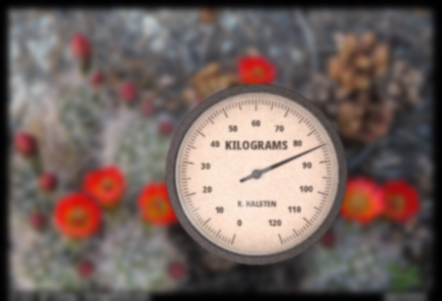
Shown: 85 kg
